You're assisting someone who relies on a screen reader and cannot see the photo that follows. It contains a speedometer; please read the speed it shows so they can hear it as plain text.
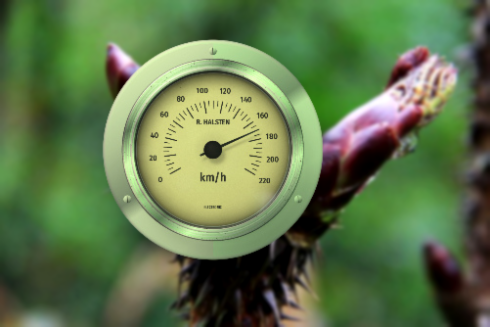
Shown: 170 km/h
